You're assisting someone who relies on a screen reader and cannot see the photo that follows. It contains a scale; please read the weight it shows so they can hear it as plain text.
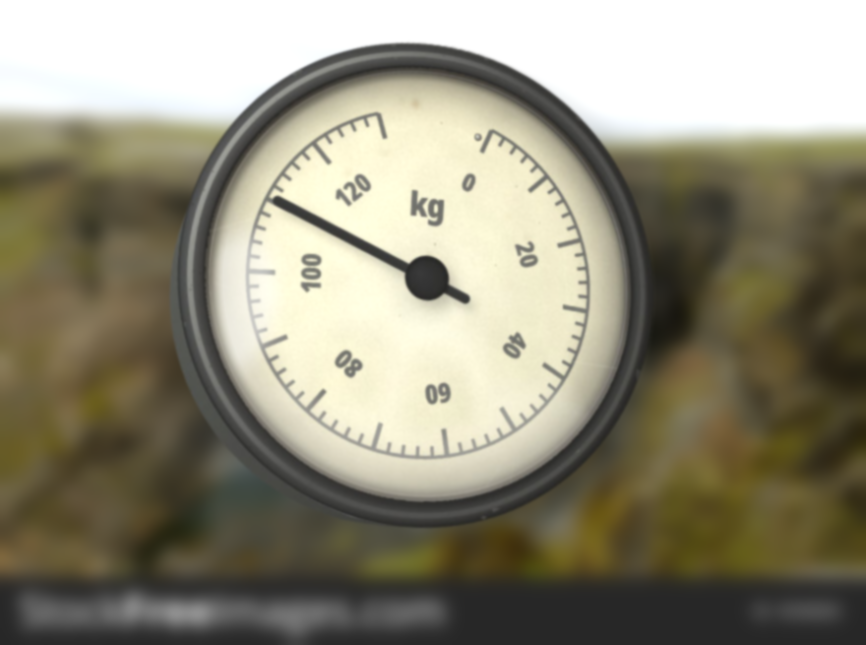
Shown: 110 kg
